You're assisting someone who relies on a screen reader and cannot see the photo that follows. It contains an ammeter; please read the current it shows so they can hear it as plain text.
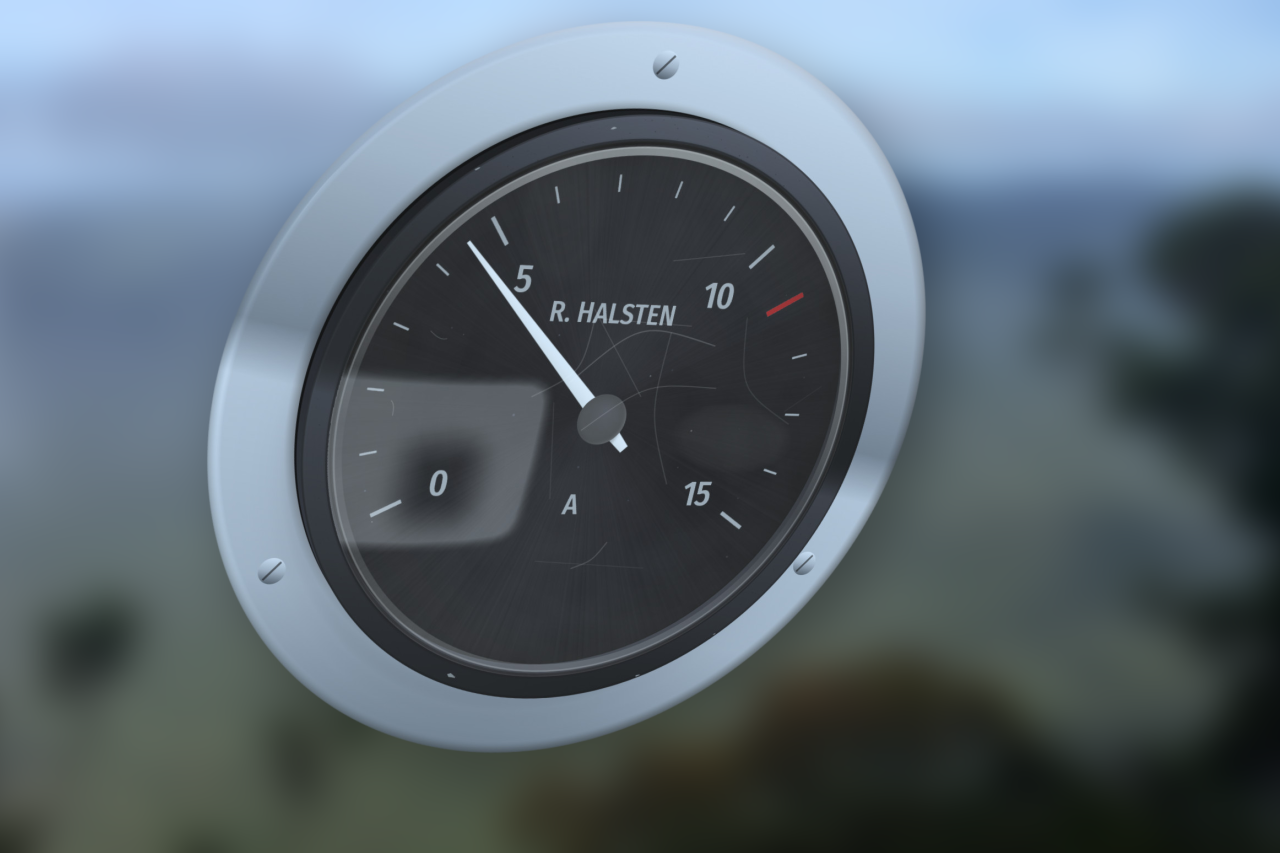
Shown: 4.5 A
